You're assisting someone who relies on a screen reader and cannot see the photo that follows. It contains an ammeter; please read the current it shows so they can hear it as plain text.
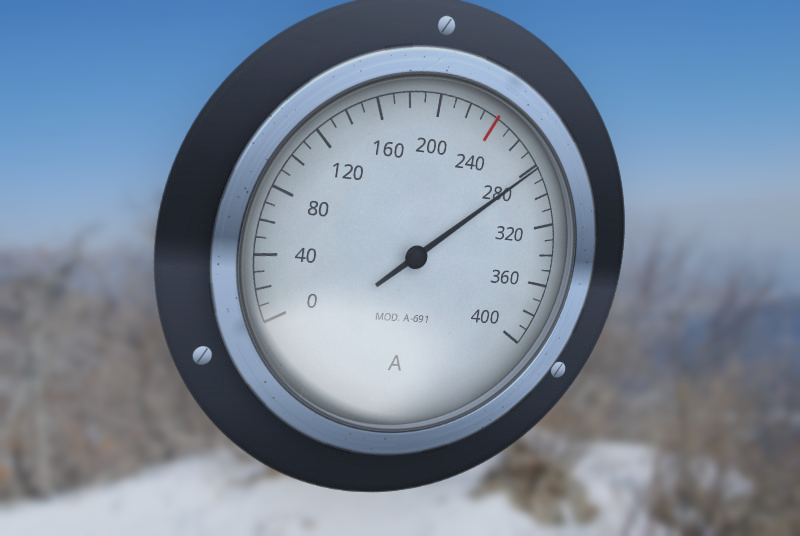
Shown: 280 A
